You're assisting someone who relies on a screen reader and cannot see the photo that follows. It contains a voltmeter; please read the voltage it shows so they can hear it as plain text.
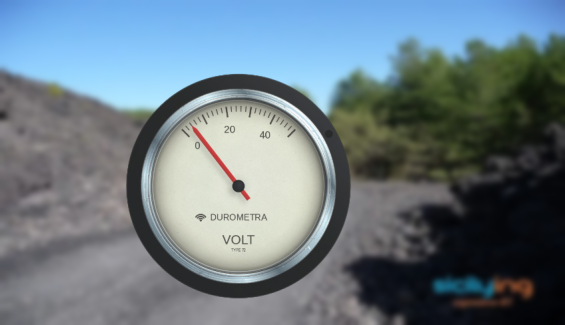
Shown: 4 V
